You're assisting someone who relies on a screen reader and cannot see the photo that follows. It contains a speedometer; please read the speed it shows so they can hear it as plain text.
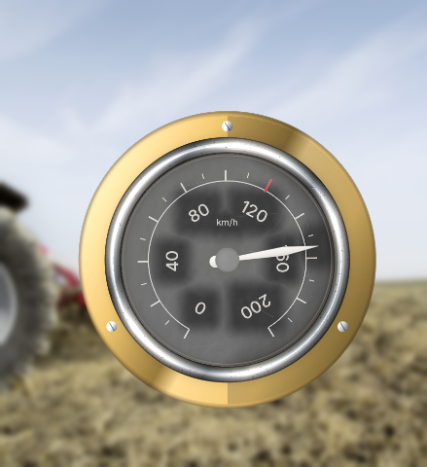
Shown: 155 km/h
